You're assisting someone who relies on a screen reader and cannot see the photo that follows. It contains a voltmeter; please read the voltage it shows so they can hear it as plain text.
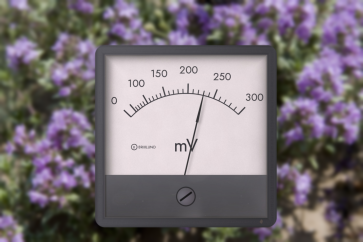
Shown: 230 mV
